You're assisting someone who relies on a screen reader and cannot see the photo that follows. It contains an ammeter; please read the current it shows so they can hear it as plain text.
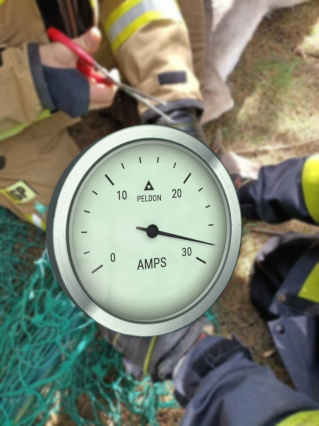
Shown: 28 A
